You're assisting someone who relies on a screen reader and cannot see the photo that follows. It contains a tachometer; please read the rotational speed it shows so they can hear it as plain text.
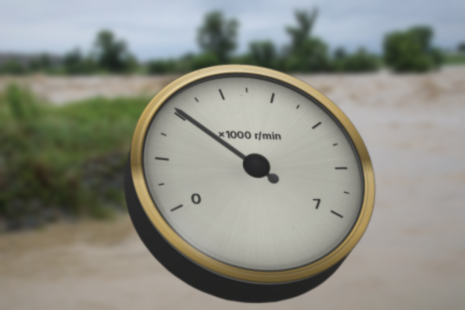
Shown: 2000 rpm
